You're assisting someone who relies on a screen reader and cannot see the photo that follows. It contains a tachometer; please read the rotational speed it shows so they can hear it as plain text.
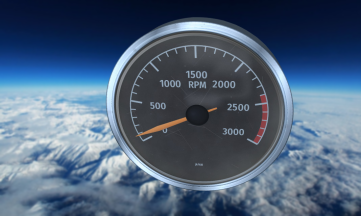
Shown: 100 rpm
